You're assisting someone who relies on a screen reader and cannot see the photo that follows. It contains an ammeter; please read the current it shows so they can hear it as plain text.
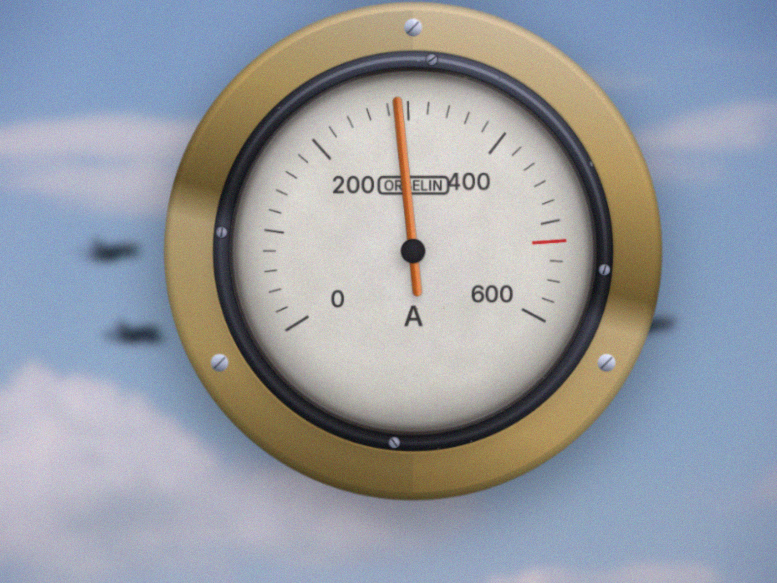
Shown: 290 A
